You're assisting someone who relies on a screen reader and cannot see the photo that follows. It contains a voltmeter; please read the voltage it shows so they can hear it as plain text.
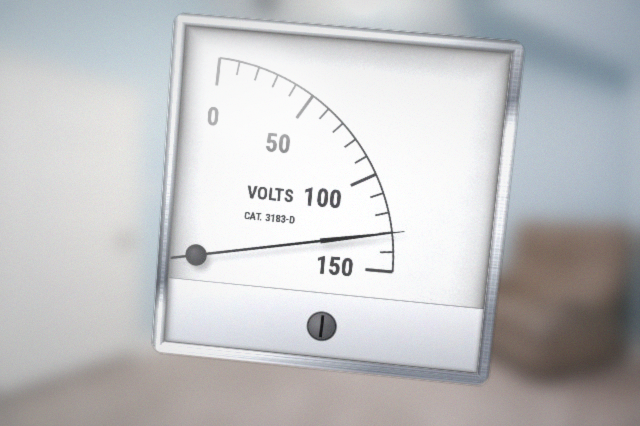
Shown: 130 V
